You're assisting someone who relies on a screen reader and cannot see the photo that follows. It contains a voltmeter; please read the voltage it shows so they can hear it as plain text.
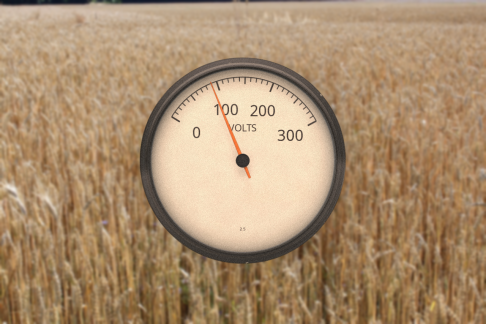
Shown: 90 V
